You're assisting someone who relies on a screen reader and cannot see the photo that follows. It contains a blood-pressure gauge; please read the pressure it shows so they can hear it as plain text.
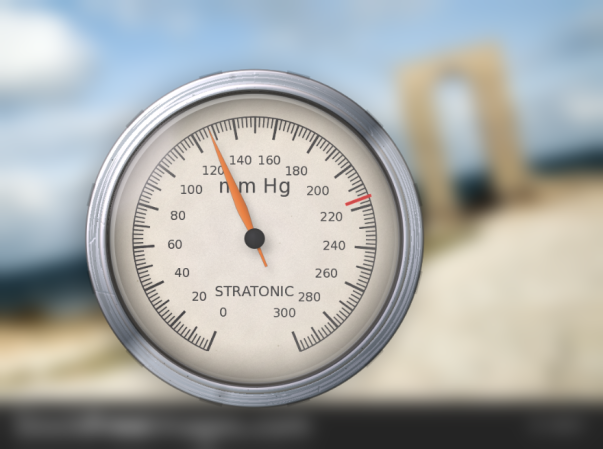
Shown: 128 mmHg
